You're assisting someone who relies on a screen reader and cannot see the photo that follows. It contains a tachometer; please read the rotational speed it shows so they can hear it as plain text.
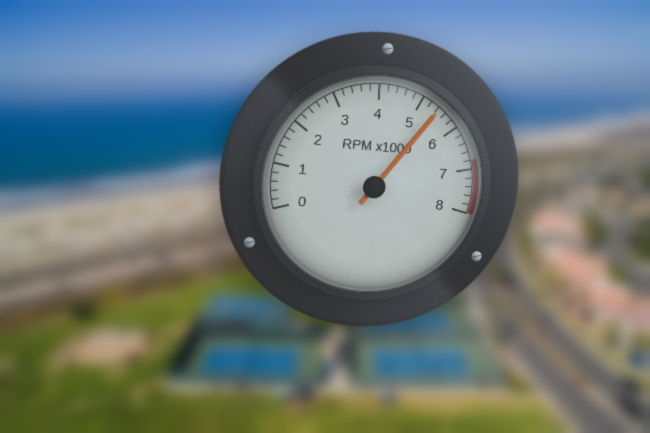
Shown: 5400 rpm
